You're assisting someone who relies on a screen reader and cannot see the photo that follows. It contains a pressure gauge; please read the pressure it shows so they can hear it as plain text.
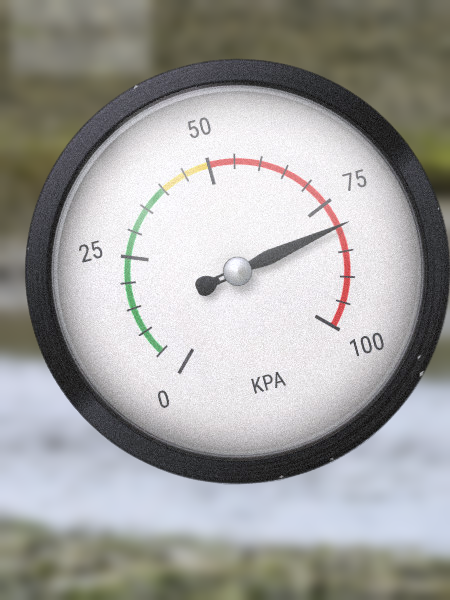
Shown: 80 kPa
